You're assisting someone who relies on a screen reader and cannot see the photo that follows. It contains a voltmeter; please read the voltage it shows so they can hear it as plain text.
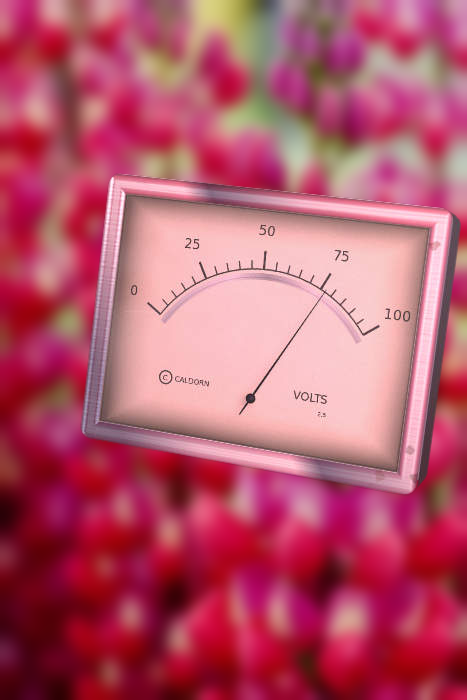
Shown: 77.5 V
